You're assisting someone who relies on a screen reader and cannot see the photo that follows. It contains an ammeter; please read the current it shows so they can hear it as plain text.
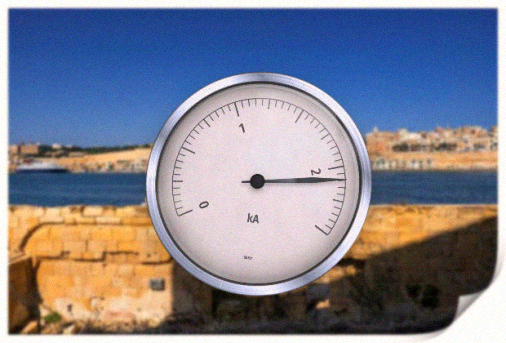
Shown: 2.1 kA
